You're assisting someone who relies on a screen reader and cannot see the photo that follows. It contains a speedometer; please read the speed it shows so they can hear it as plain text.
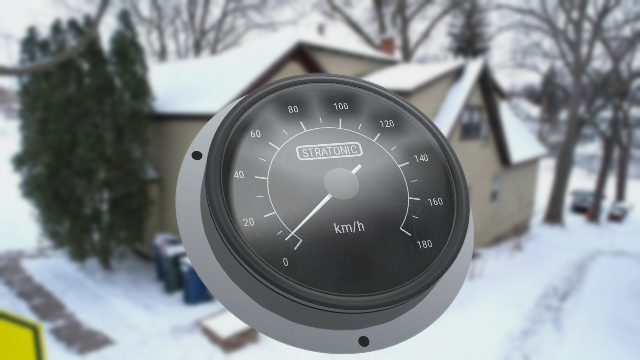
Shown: 5 km/h
